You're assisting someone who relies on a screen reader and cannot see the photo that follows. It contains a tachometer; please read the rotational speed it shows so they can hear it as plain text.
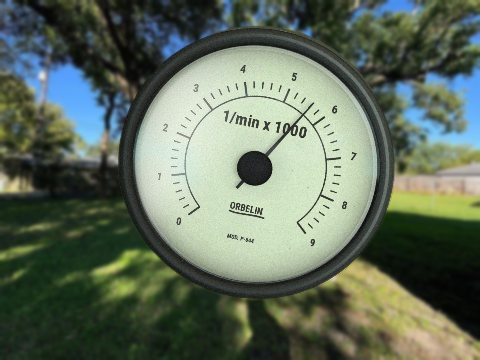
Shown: 5600 rpm
